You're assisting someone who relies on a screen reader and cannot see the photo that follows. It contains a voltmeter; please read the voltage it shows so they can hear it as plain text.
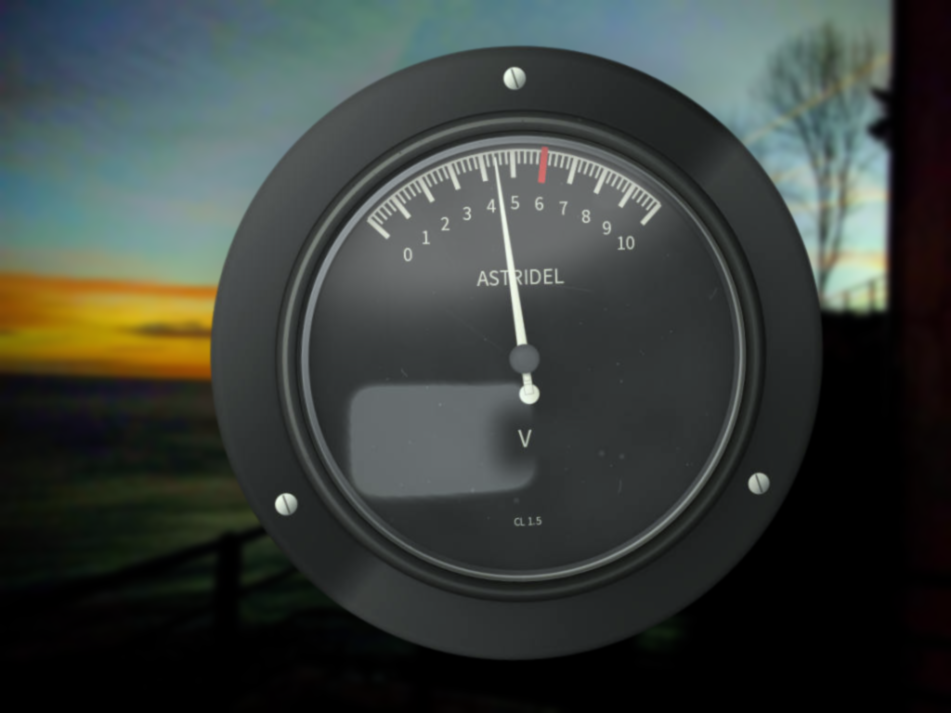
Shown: 4.4 V
